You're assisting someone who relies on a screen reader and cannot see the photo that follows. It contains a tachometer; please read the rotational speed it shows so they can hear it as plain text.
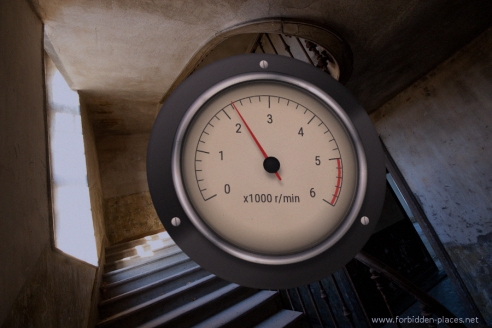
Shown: 2200 rpm
